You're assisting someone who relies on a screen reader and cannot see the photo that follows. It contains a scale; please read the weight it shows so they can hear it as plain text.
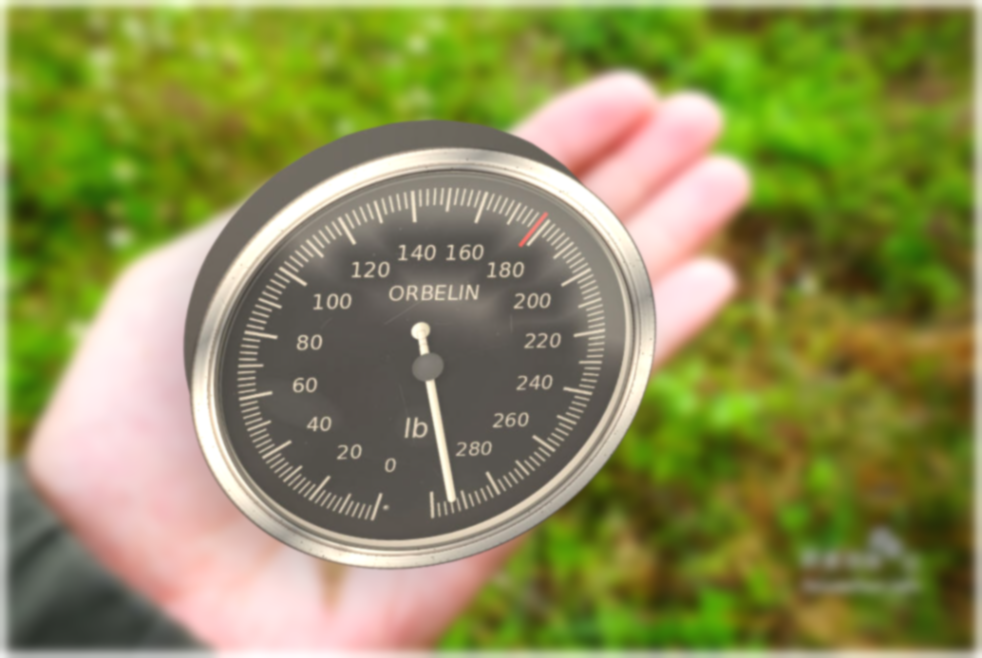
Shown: 294 lb
